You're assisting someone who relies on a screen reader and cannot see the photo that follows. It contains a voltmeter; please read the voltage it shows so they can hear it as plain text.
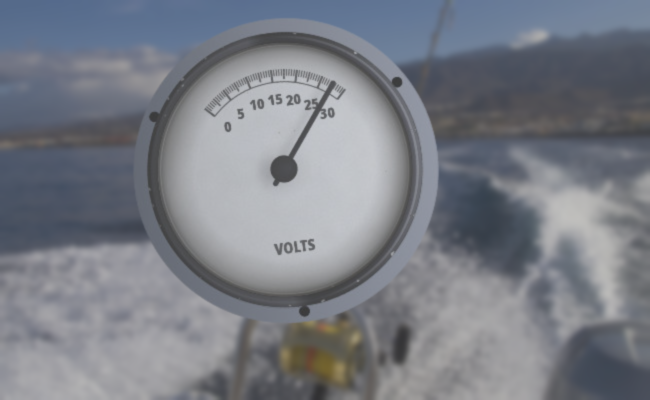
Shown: 27.5 V
